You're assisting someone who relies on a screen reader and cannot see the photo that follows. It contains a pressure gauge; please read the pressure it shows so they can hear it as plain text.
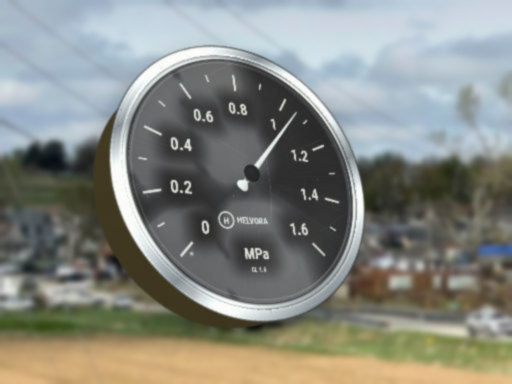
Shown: 1.05 MPa
